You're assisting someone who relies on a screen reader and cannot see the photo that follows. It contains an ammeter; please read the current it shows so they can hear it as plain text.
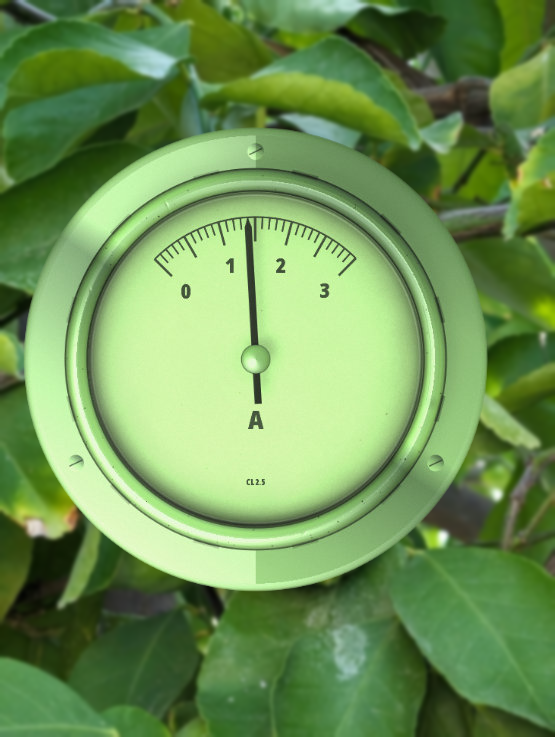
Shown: 1.4 A
